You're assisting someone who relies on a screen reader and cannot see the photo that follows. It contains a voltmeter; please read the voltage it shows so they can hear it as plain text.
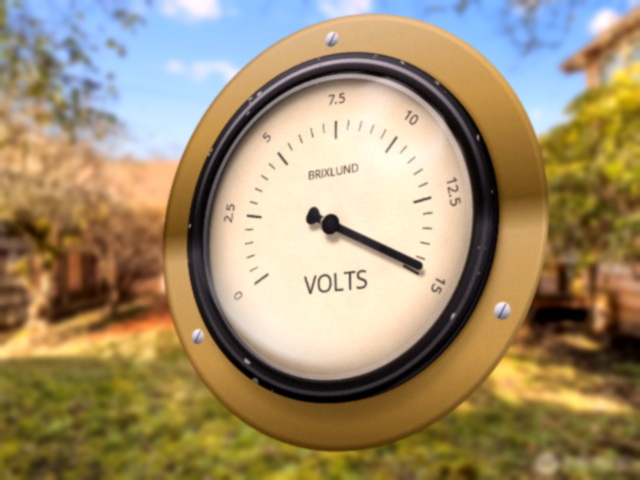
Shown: 14.75 V
